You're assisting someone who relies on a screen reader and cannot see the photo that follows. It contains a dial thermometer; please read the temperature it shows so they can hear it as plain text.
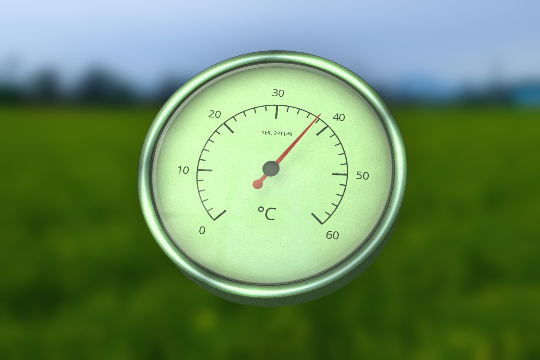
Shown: 38 °C
